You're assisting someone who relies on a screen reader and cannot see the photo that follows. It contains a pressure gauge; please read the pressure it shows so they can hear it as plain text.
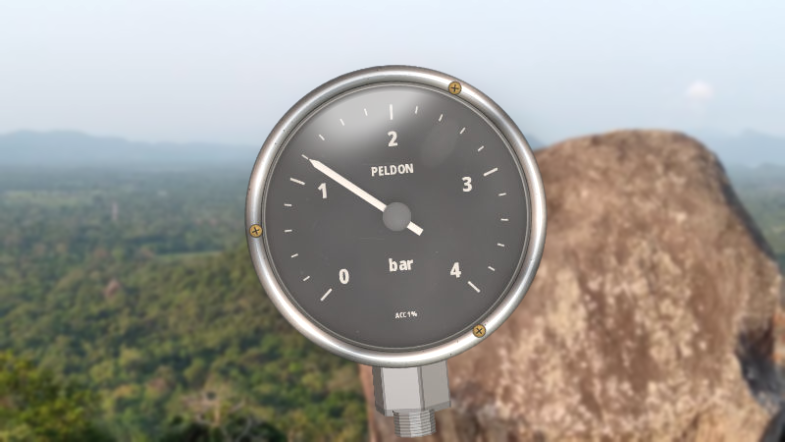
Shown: 1.2 bar
